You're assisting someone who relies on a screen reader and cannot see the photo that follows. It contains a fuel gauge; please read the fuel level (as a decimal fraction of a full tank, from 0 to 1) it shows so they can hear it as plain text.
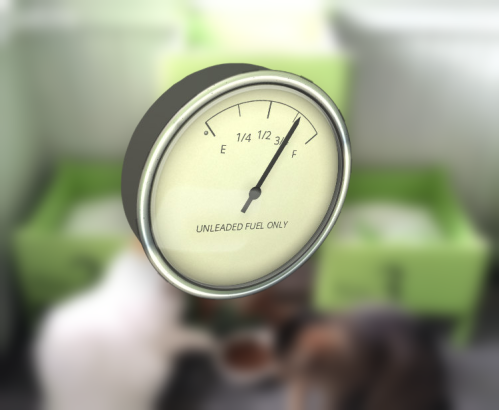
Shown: 0.75
